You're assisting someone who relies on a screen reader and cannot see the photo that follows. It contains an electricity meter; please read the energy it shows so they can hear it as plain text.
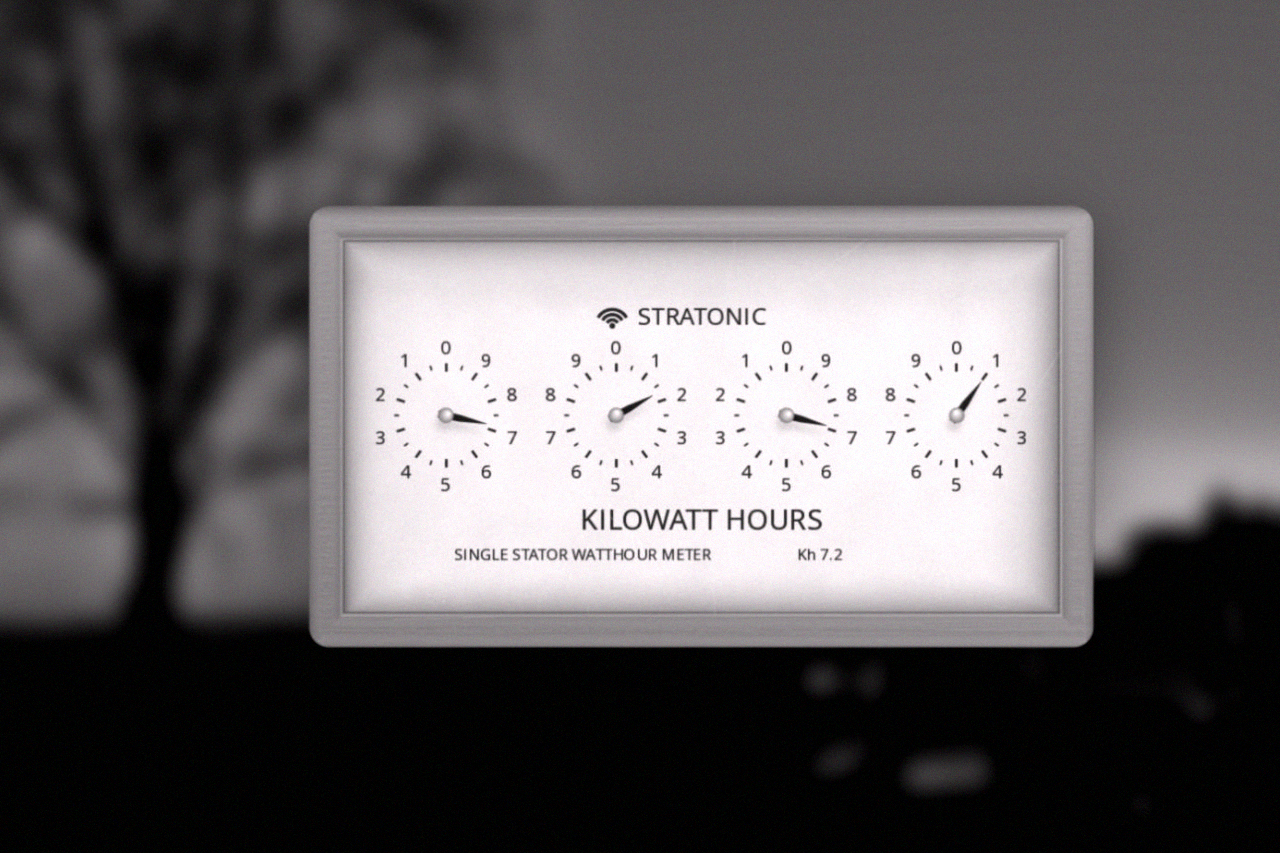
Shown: 7171 kWh
